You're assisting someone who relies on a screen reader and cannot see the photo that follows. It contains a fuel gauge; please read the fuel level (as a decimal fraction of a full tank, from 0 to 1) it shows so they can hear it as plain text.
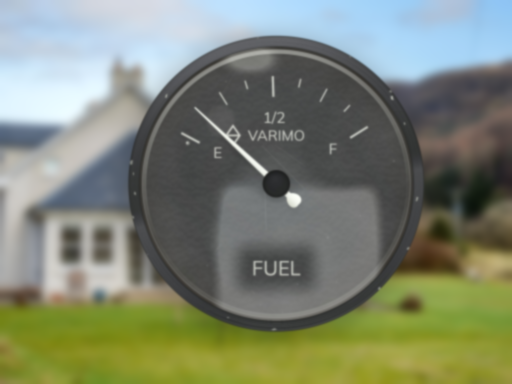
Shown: 0.125
